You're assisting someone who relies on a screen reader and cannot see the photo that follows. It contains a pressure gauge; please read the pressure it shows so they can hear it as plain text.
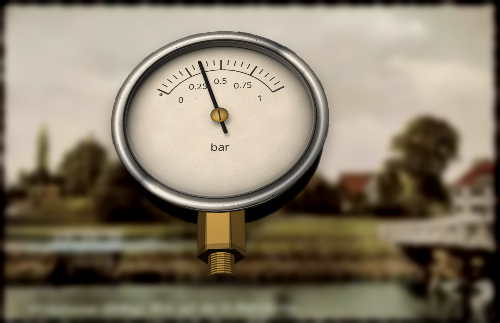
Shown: 0.35 bar
